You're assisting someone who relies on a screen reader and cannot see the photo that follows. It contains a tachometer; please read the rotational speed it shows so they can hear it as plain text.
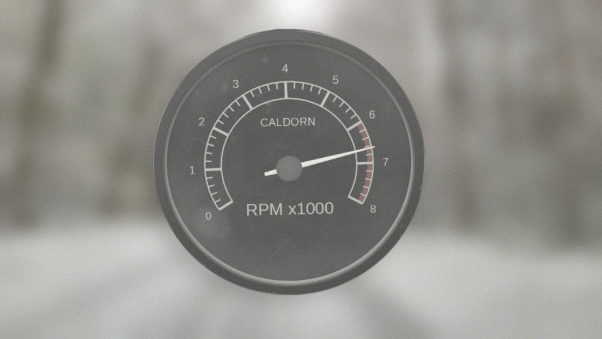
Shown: 6600 rpm
